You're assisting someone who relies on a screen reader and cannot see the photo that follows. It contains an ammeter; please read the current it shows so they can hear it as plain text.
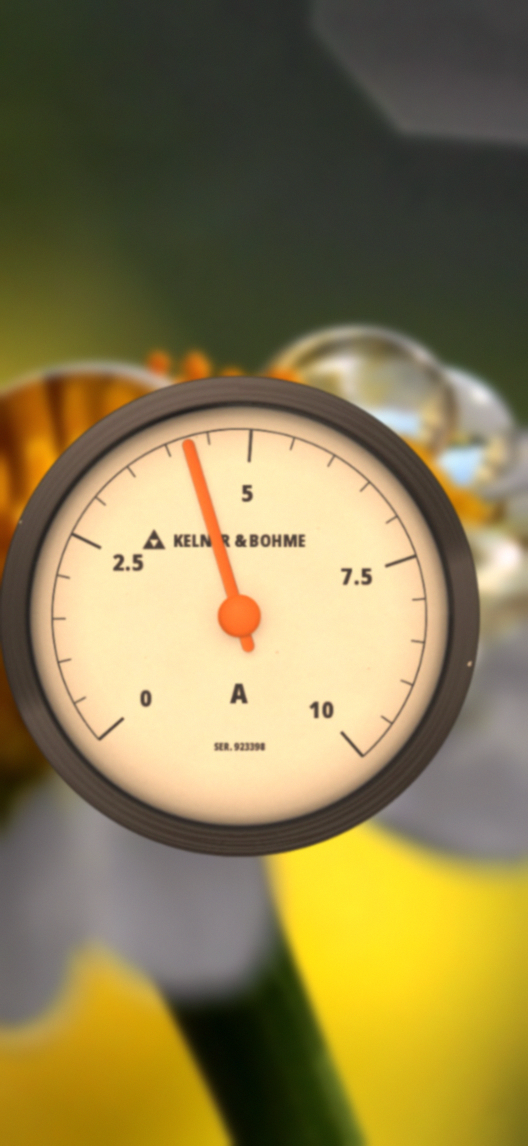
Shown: 4.25 A
